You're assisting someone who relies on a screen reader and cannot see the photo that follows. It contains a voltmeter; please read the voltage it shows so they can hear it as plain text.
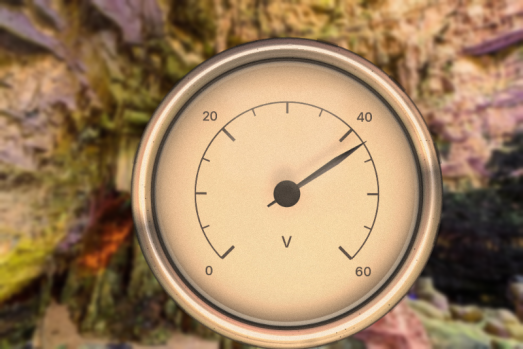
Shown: 42.5 V
